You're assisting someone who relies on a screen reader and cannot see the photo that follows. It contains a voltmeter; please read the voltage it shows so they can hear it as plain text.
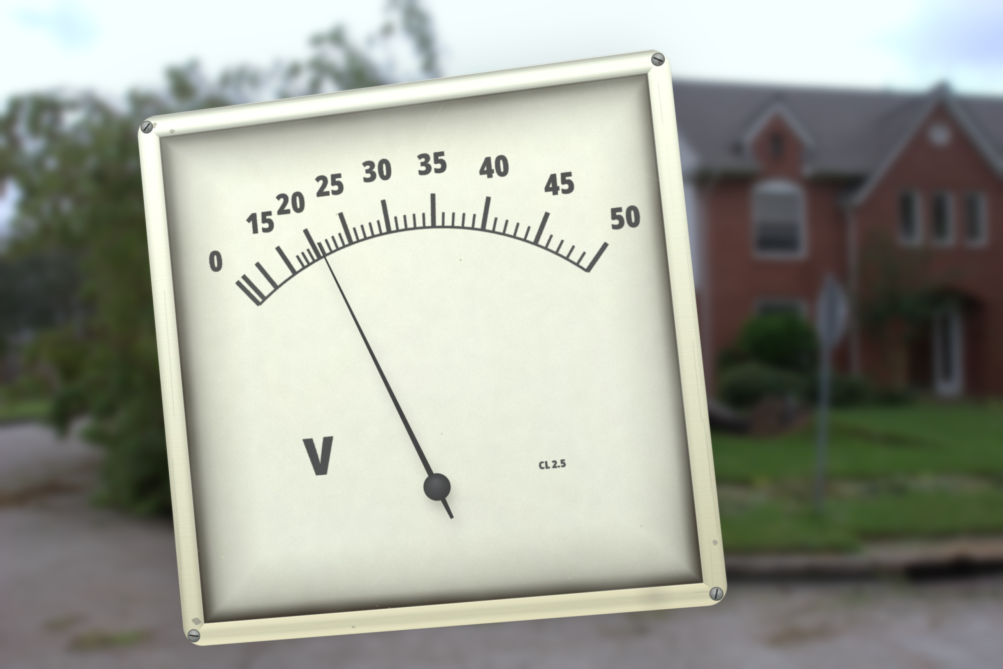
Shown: 21 V
